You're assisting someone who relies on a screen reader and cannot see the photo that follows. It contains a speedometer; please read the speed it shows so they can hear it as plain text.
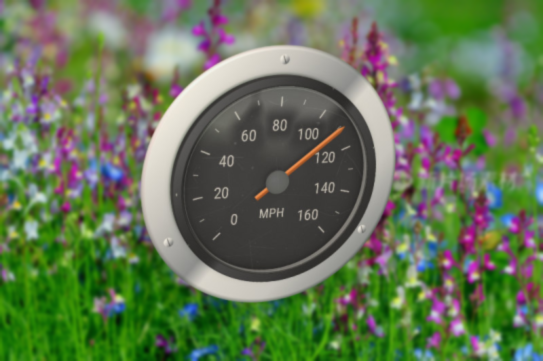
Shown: 110 mph
